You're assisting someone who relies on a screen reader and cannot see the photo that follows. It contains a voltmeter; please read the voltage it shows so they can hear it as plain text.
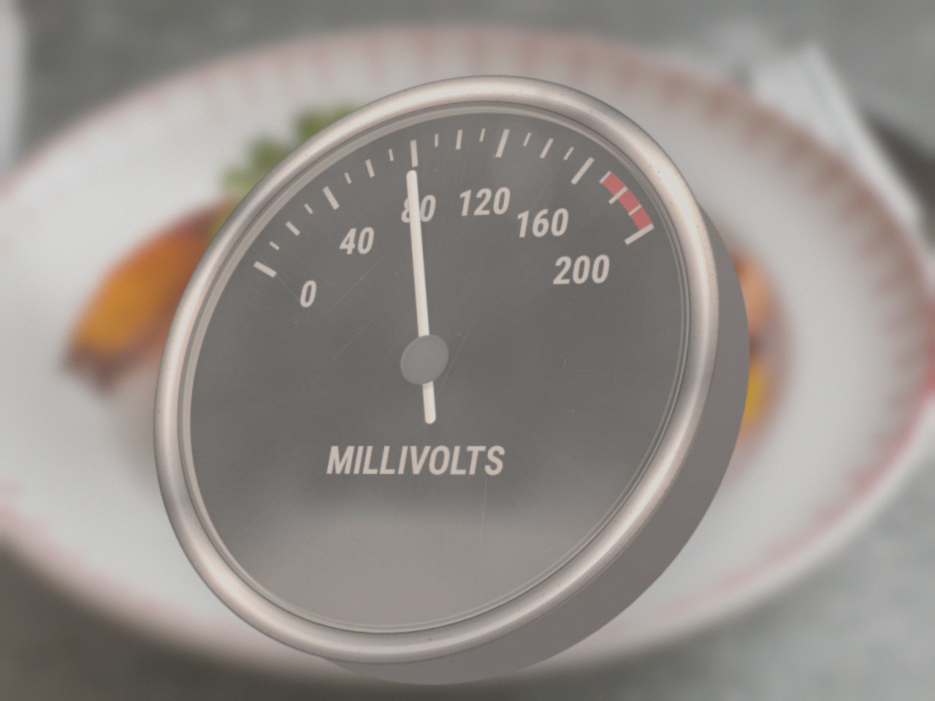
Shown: 80 mV
